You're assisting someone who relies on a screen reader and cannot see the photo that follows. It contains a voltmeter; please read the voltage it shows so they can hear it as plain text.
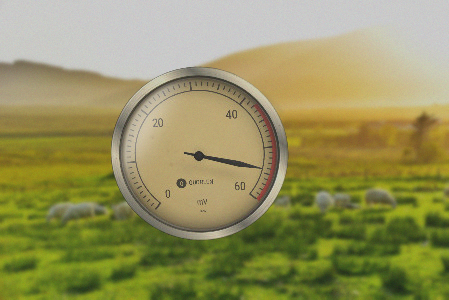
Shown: 54 mV
